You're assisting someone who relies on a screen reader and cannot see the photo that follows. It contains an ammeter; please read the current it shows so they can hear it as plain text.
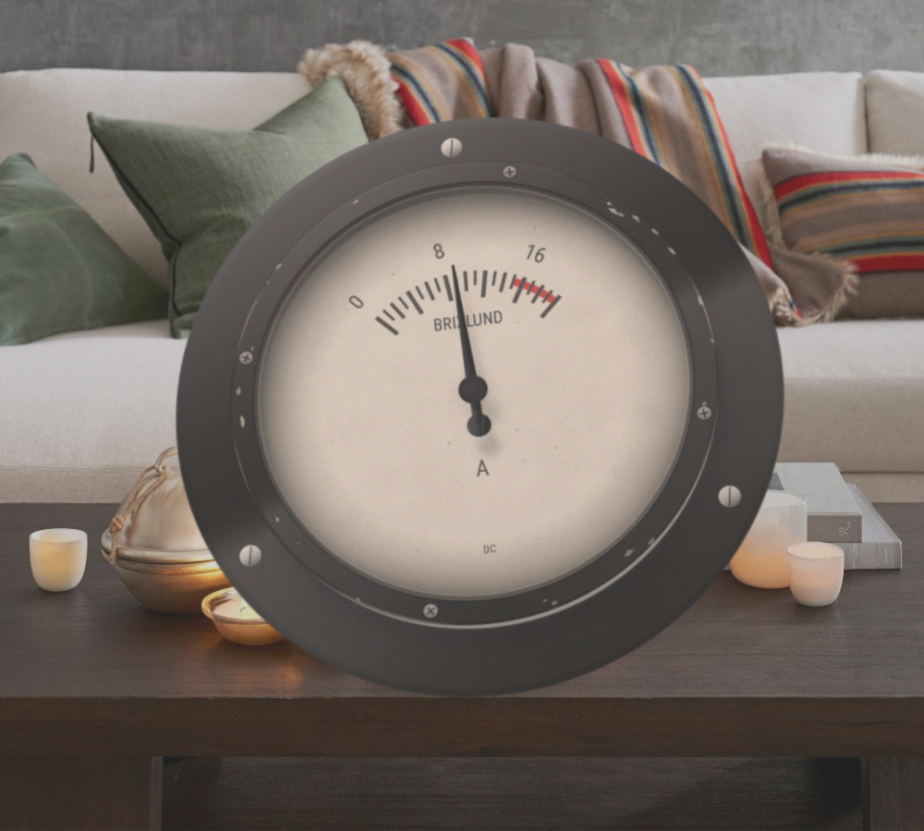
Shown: 9 A
